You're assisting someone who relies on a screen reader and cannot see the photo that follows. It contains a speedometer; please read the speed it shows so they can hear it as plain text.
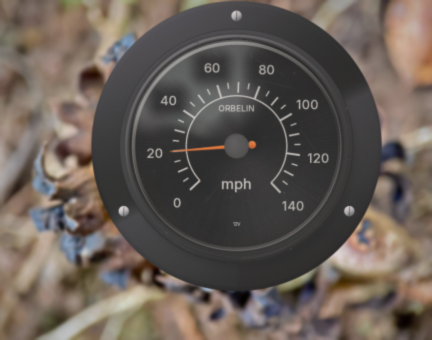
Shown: 20 mph
